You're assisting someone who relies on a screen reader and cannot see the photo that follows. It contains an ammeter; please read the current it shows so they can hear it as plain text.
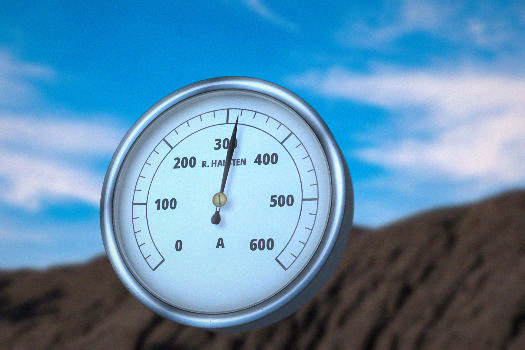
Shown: 320 A
